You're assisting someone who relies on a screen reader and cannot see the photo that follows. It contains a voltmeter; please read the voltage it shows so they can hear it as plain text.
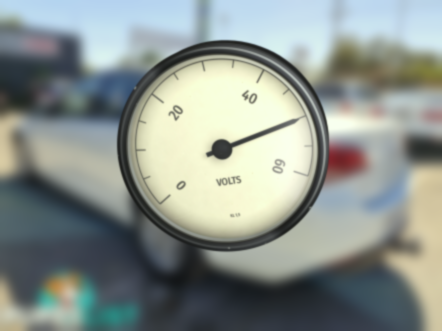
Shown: 50 V
